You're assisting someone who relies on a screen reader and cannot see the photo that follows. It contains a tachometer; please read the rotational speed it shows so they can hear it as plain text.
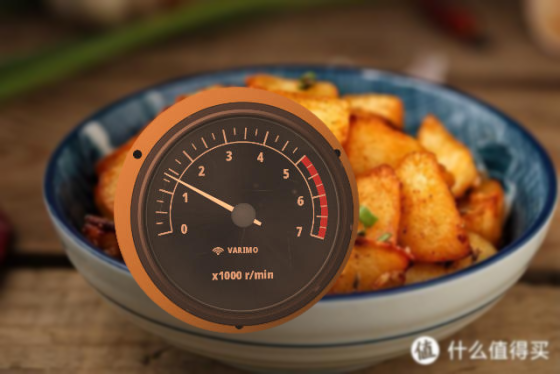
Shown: 1375 rpm
